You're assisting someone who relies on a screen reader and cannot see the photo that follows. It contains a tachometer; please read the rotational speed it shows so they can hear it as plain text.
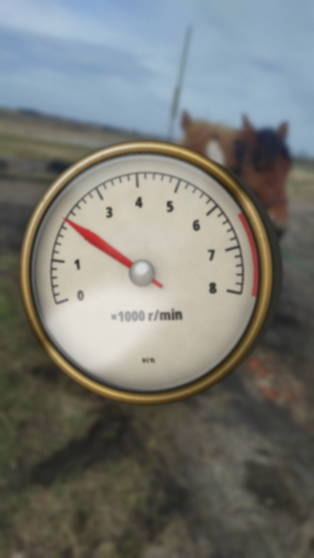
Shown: 2000 rpm
